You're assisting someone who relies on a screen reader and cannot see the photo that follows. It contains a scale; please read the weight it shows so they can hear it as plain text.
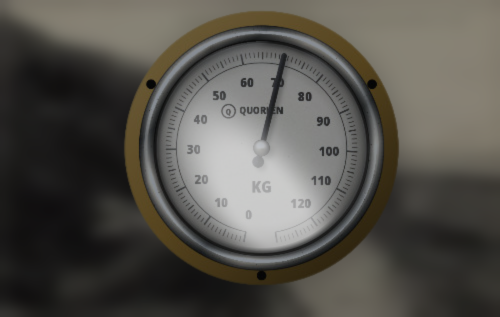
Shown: 70 kg
